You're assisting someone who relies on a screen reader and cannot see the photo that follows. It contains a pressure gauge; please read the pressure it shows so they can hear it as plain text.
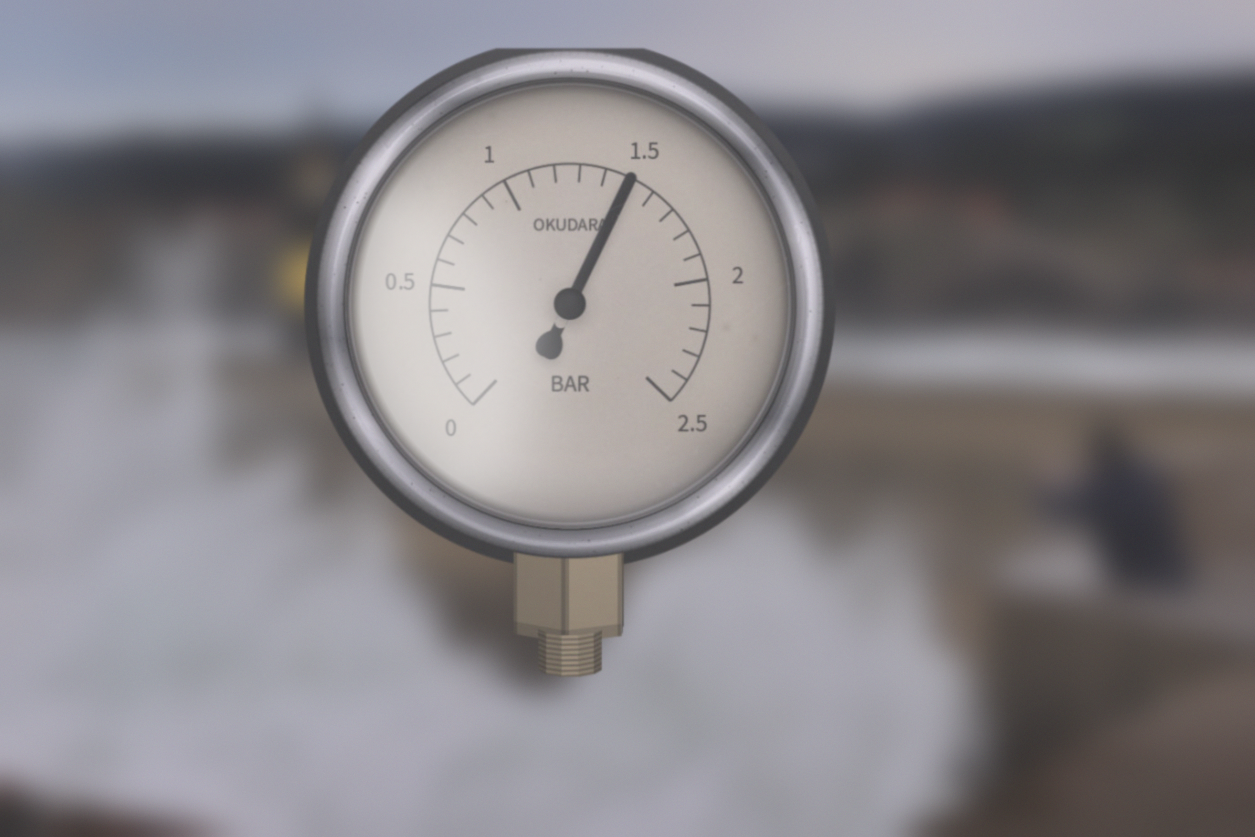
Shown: 1.5 bar
